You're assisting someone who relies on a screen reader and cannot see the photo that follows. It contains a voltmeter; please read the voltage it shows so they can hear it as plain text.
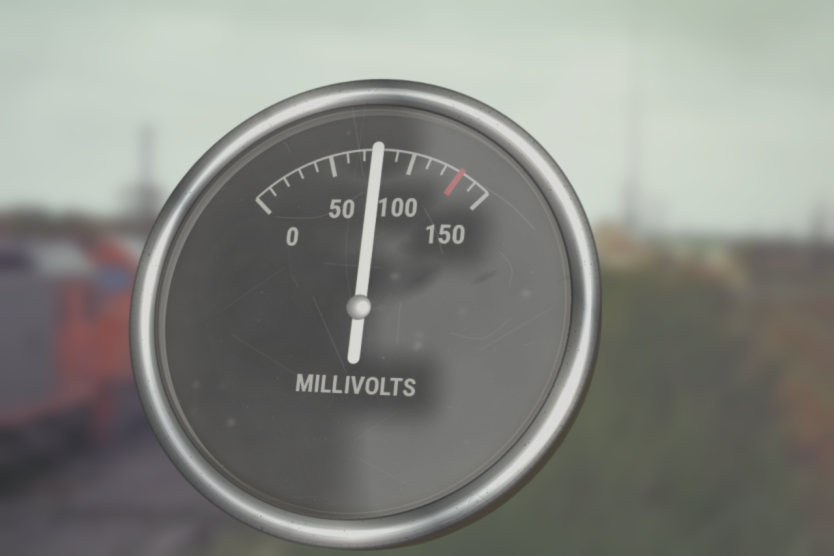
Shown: 80 mV
